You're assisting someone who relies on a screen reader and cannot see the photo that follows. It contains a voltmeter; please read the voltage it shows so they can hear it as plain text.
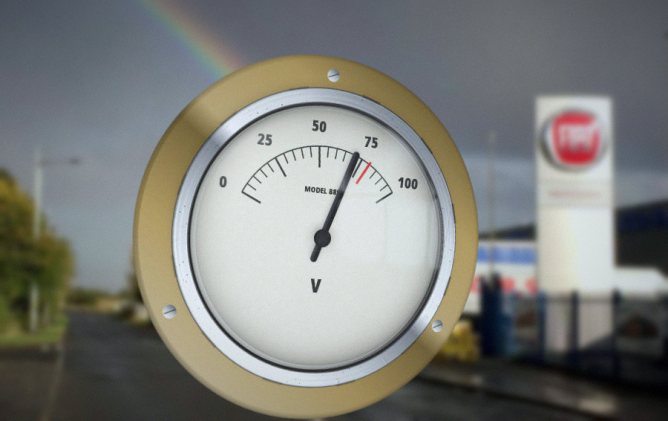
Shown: 70 V
